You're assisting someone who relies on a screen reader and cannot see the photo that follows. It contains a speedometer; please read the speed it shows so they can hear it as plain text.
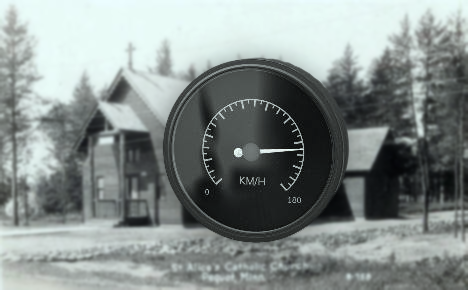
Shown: 145 km/h
